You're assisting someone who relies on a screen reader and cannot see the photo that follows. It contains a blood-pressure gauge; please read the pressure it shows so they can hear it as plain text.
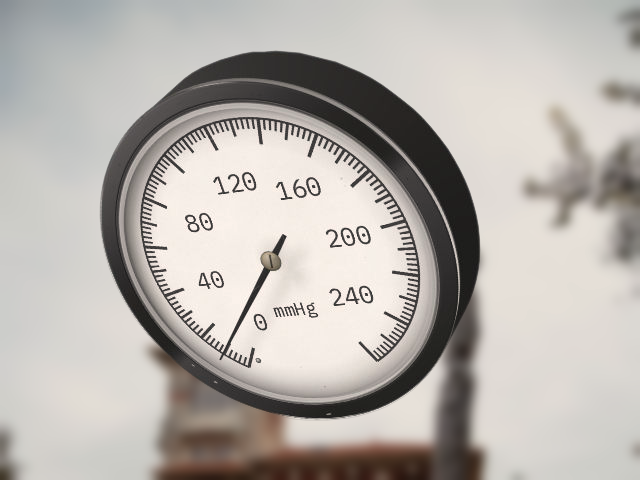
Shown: 10 mmHg
